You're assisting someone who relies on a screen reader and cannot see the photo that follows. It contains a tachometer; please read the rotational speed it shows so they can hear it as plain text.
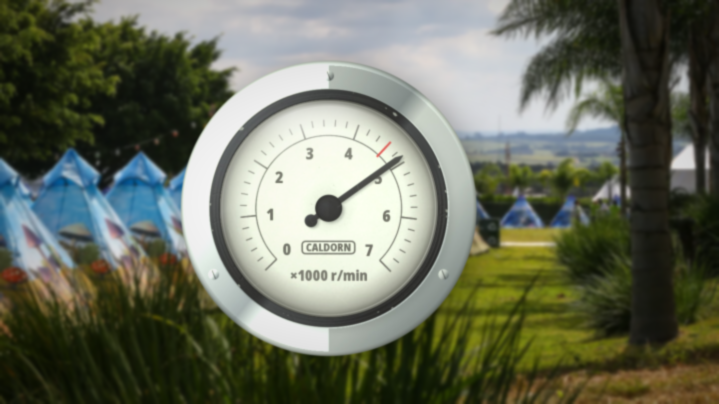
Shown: 4900 rpm
